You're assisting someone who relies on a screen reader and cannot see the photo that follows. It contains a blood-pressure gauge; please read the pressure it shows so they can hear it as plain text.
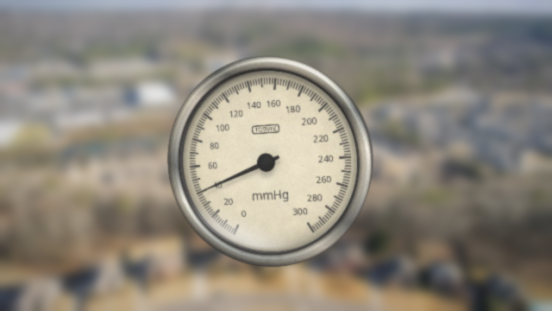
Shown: 40 mmHg
